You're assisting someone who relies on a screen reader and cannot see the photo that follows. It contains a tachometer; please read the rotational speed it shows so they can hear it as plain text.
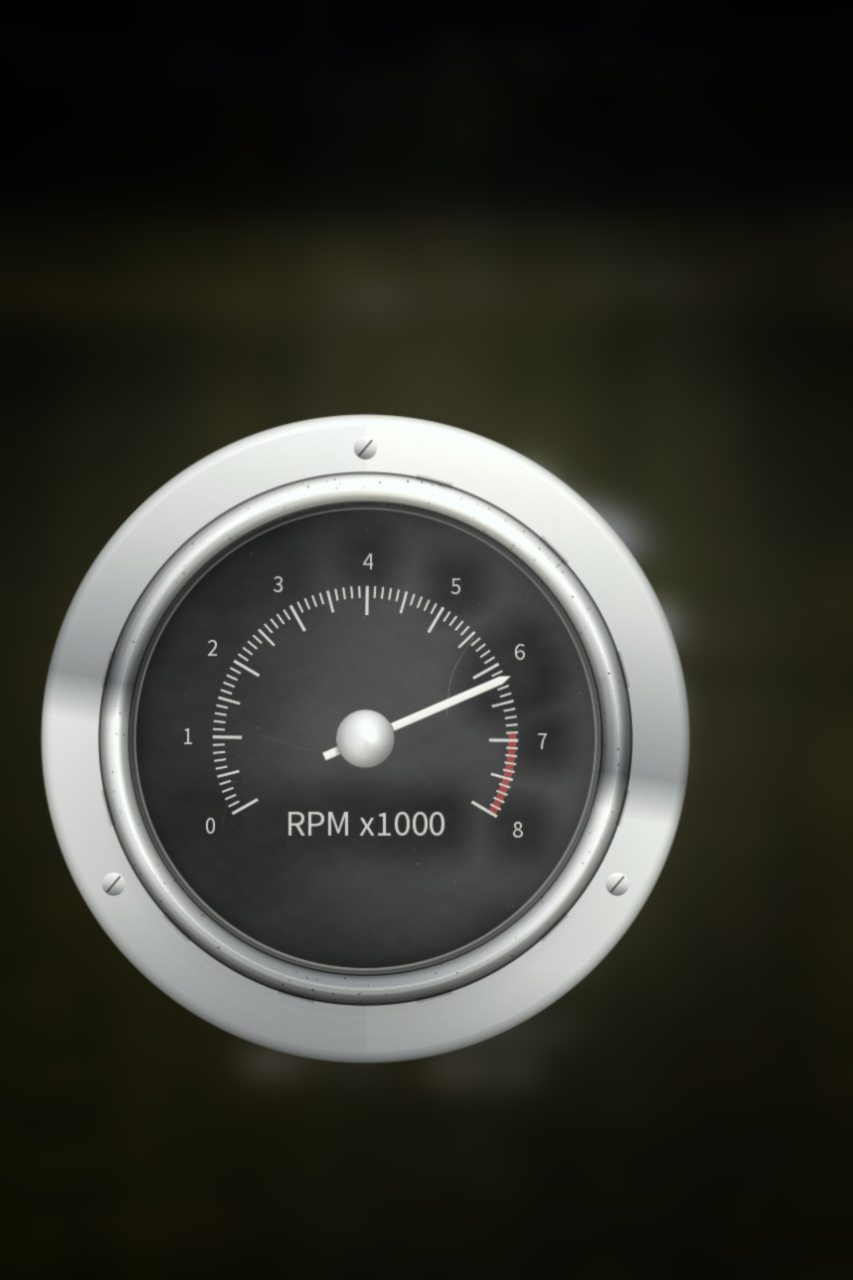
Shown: 6200 rpm
